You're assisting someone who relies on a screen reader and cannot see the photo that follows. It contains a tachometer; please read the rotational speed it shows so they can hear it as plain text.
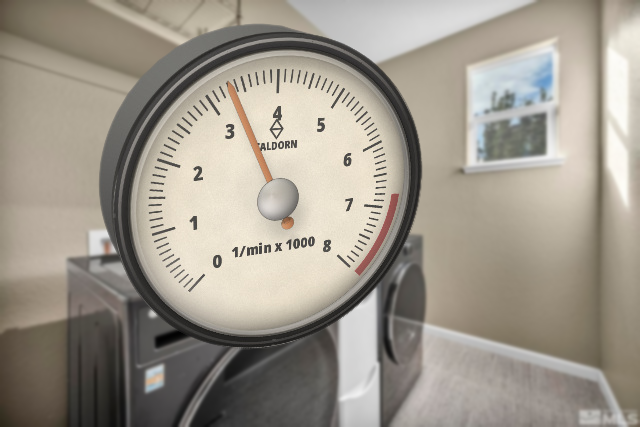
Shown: 3300 rpm
